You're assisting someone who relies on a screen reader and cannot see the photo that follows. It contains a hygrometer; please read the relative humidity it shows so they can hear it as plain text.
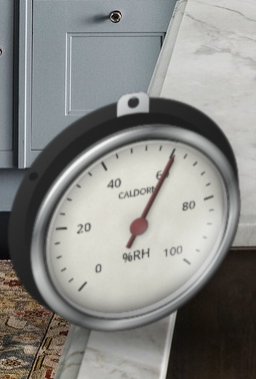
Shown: 60 %
